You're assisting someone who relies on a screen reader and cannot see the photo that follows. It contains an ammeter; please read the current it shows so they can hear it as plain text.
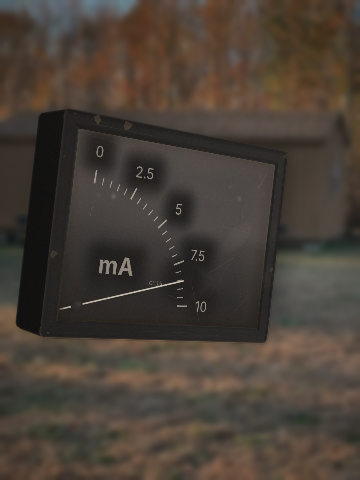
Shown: 8.5 mA
